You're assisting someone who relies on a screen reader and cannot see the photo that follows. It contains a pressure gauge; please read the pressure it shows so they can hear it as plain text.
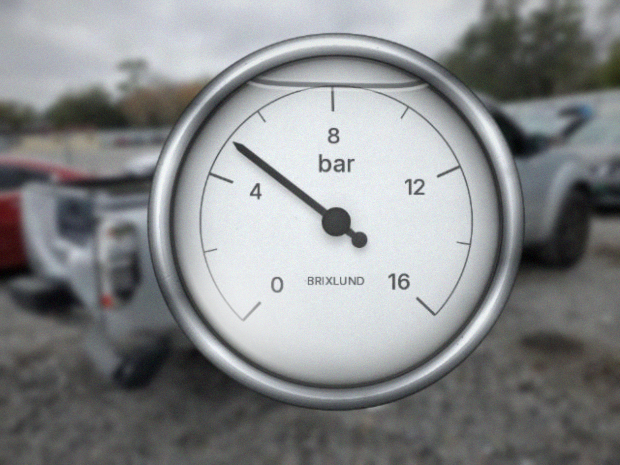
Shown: 5 bar
